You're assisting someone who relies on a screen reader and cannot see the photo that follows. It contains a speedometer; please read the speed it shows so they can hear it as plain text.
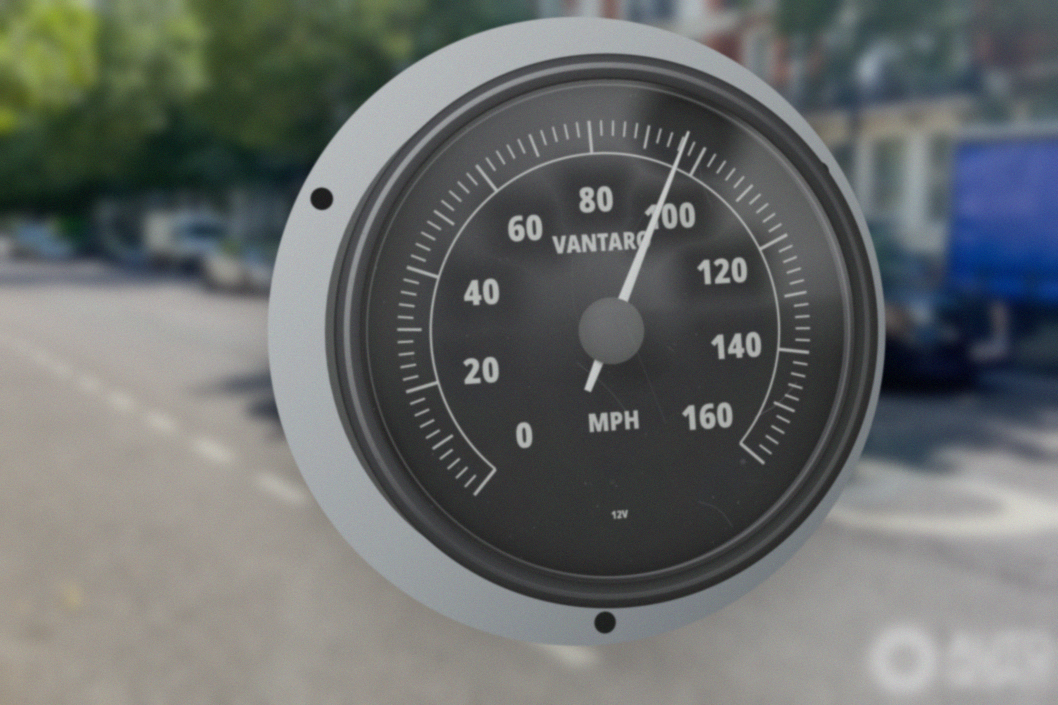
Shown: 96 mph
